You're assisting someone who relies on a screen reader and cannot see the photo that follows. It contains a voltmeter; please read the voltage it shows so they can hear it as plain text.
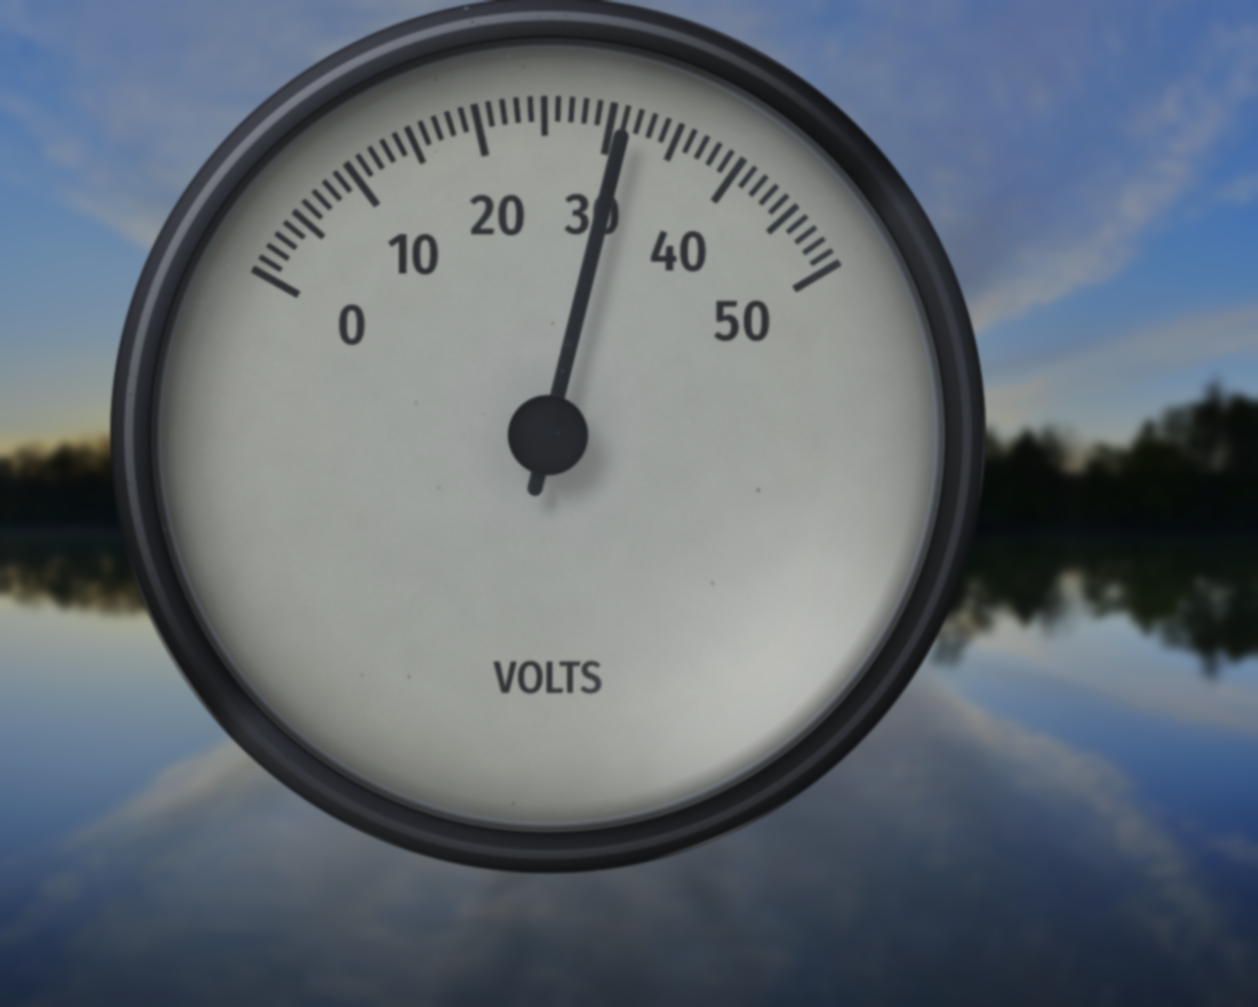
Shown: 31 V
